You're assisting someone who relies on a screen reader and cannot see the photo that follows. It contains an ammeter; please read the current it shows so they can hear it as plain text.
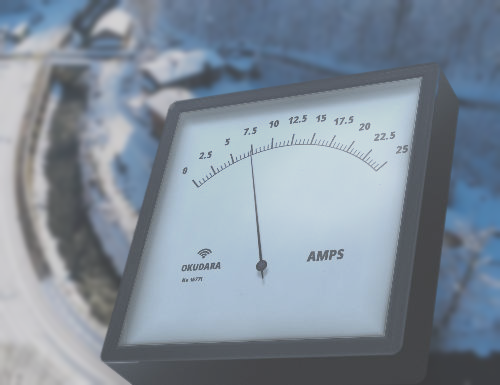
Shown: 7.5 A
